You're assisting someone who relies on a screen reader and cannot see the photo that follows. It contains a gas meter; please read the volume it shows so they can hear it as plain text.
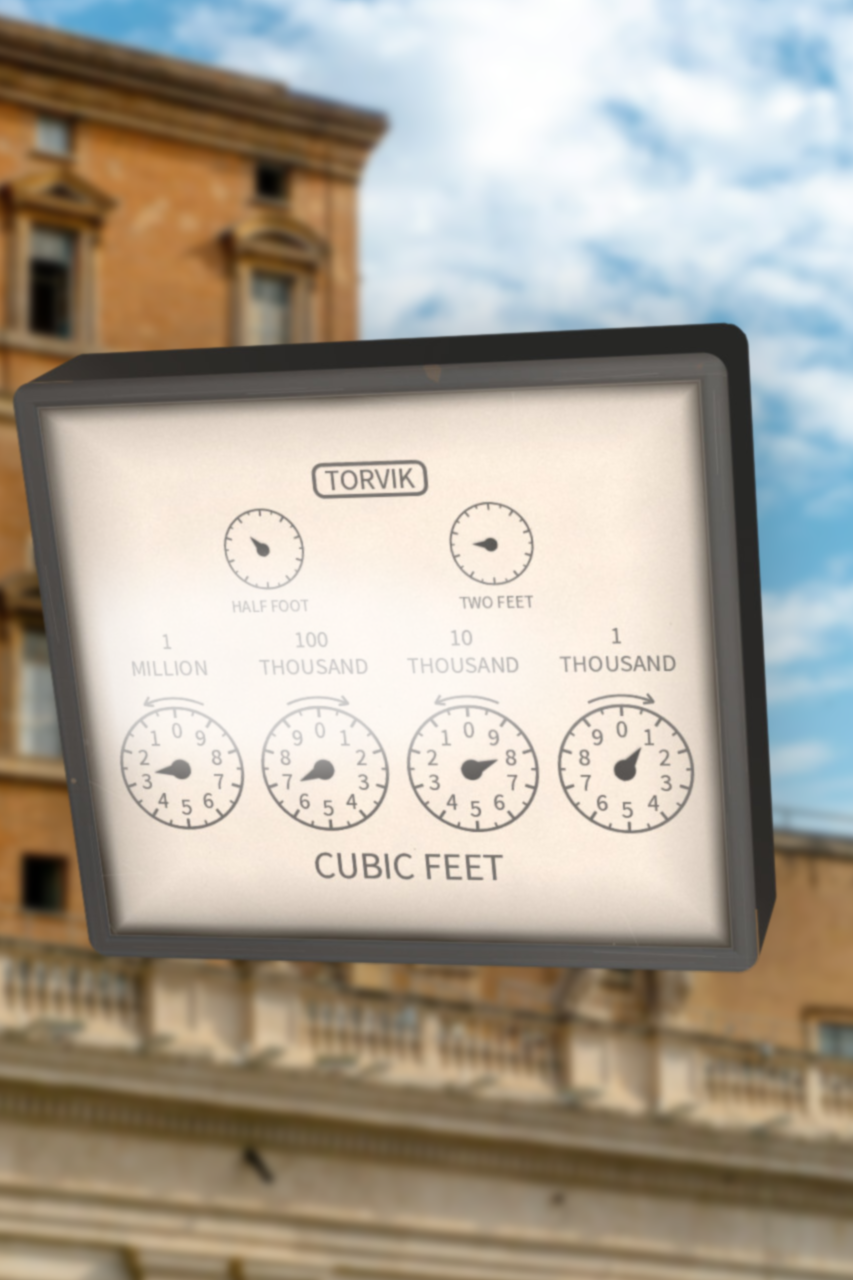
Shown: 268100 ft³
